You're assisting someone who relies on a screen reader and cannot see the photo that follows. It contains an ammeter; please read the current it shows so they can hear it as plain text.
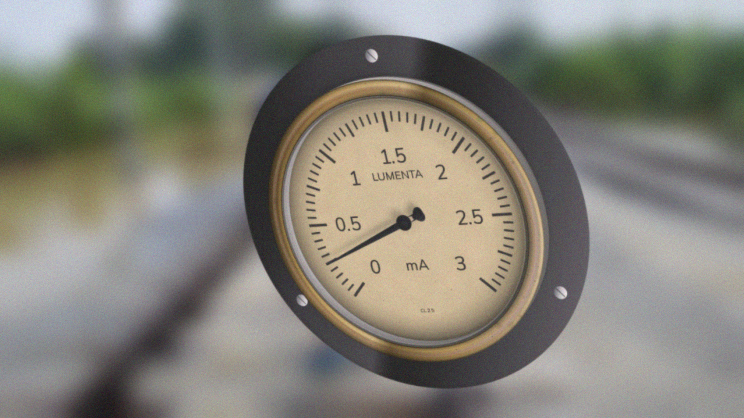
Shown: 0.25 mA
